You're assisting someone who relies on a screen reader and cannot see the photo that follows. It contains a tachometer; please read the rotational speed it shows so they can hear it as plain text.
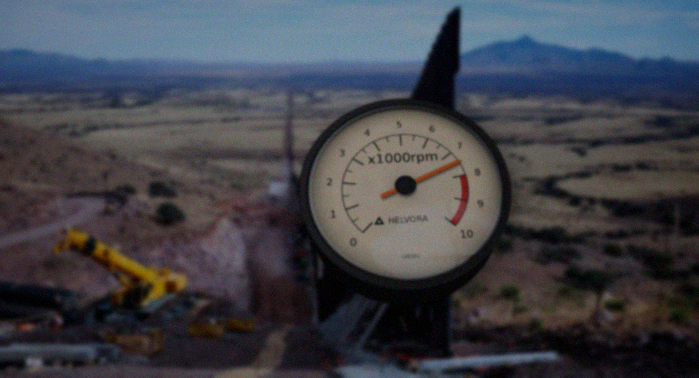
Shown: 7500 rpm
